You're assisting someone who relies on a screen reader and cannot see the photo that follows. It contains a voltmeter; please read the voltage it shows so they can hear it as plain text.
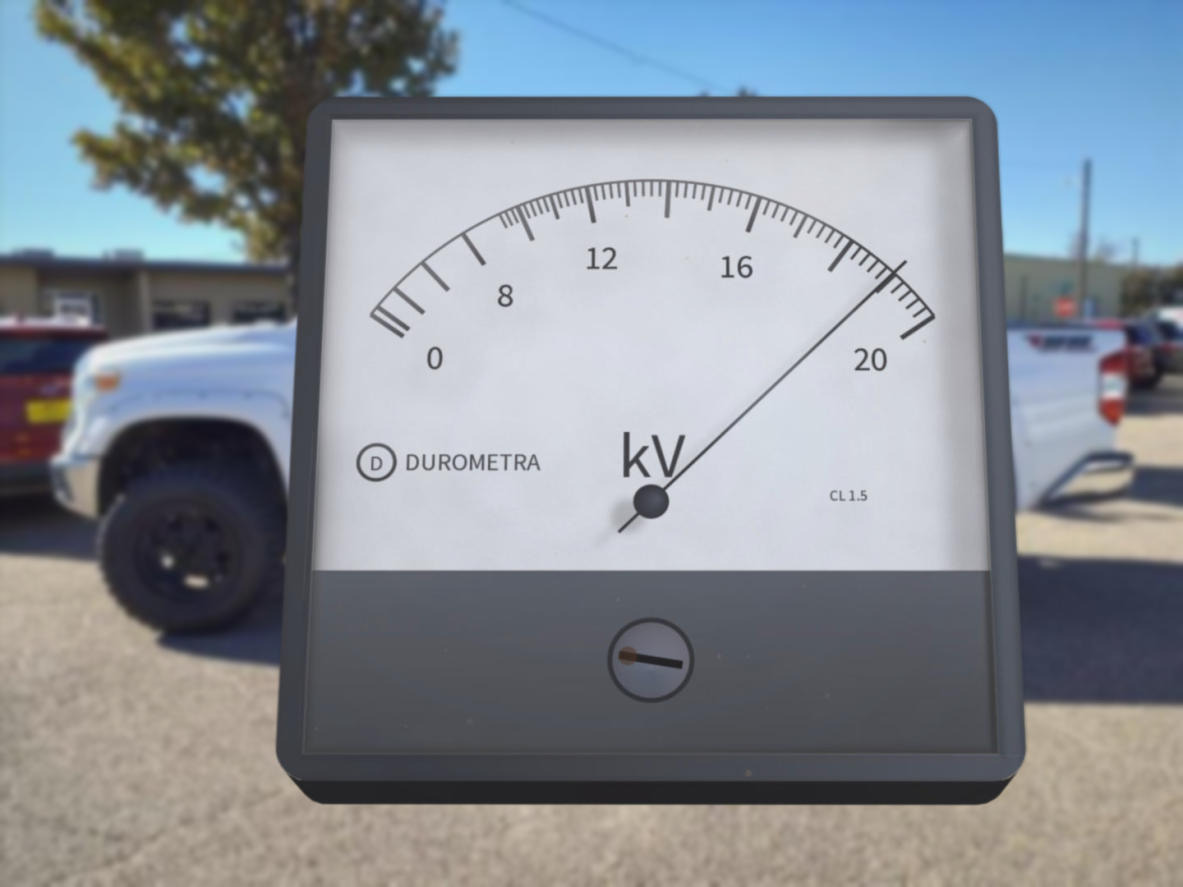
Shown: 19 kV
